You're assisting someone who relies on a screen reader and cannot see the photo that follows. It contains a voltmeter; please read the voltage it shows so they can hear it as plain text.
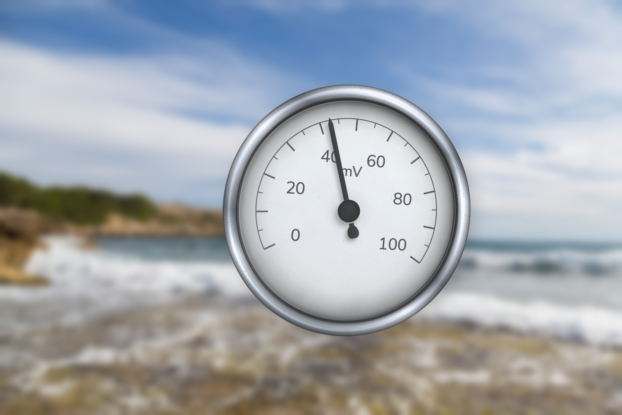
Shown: 42.5 mV
